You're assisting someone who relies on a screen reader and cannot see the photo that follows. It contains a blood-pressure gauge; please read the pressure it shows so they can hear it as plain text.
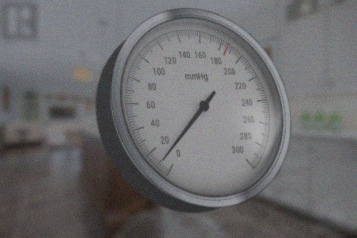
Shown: 10 mmHg
